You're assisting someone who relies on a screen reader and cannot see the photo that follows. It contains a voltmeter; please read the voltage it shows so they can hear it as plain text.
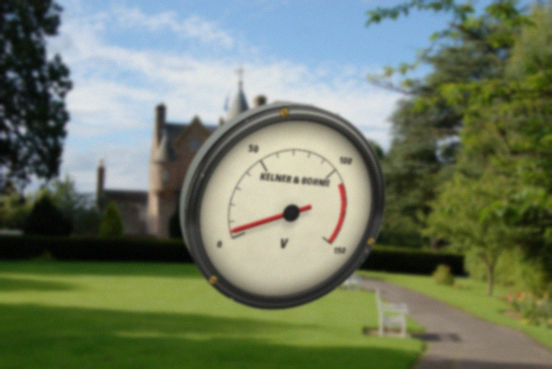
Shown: 5 V
